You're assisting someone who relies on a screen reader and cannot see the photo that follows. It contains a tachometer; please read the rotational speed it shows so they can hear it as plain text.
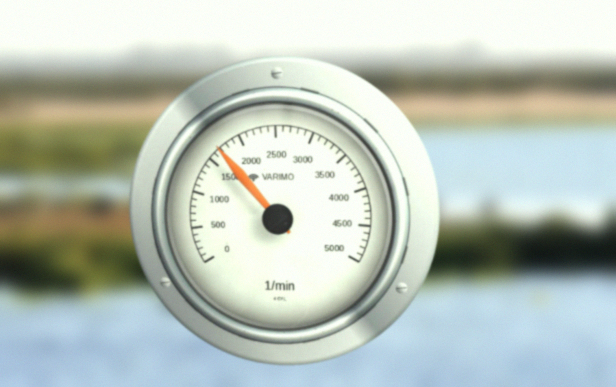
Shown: 1700 rpm
